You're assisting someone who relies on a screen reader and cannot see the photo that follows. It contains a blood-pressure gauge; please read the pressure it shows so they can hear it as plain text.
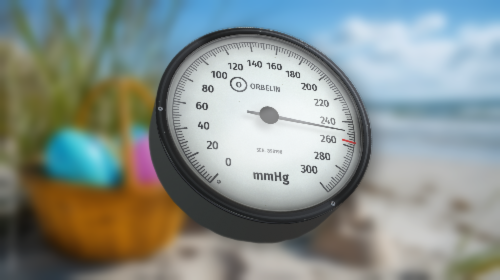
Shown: 250 mmHg
